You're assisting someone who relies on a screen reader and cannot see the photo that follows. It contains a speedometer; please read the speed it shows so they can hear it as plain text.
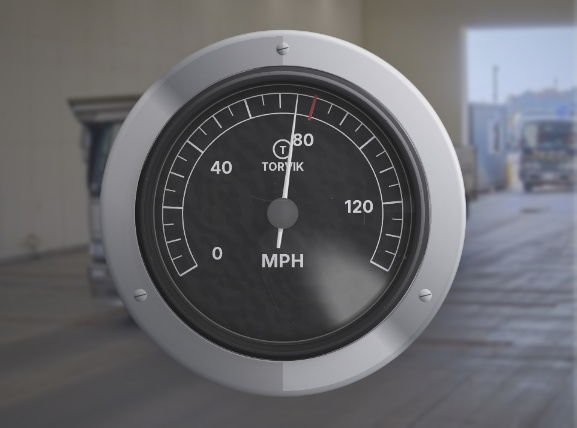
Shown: 75 mph
